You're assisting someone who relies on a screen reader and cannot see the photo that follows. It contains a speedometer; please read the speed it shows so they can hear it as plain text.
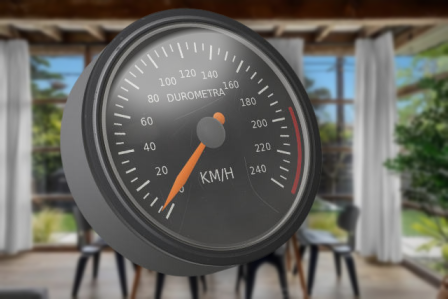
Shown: 5 km/h
